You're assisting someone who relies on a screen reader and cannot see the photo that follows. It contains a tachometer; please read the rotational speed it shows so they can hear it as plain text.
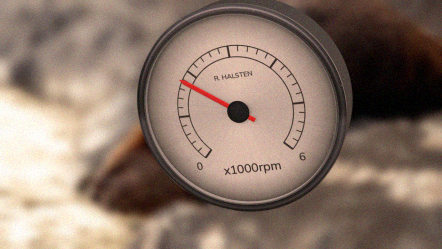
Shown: 1800 rpm
